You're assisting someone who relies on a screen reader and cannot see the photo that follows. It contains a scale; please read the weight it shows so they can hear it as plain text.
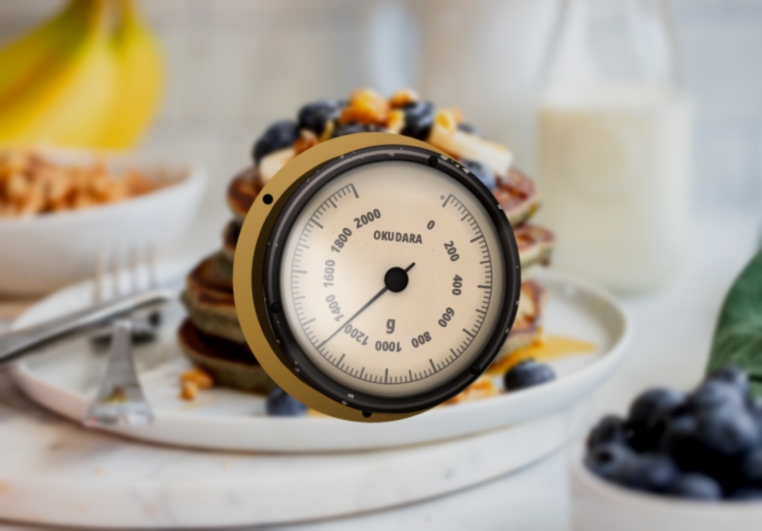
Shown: 1300 g
